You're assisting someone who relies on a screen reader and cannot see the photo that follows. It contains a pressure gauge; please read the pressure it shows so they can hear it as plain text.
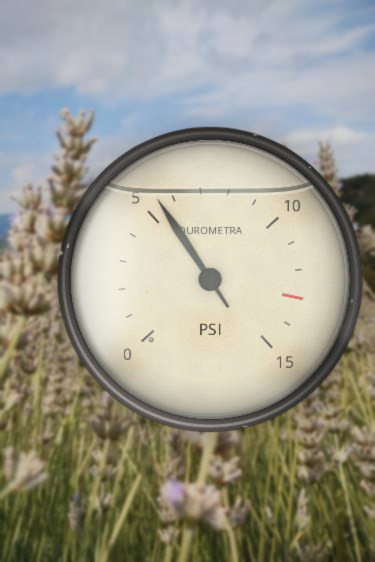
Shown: 5.5 psi
